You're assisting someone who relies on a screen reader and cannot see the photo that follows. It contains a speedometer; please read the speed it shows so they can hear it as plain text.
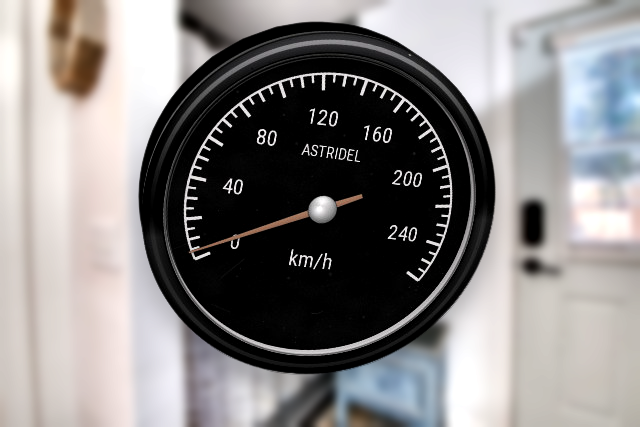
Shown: 5 km/h
